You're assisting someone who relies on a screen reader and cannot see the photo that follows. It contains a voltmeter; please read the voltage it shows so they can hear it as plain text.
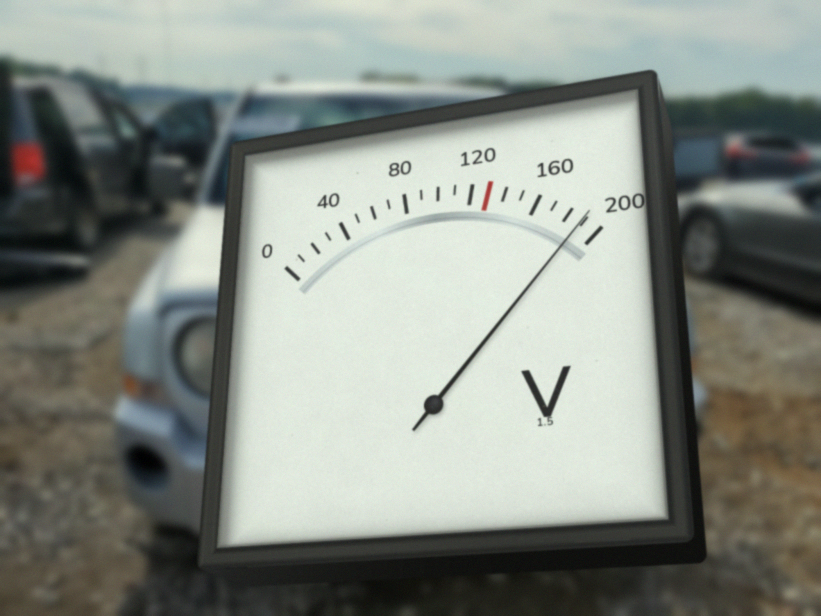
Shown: 190 V
